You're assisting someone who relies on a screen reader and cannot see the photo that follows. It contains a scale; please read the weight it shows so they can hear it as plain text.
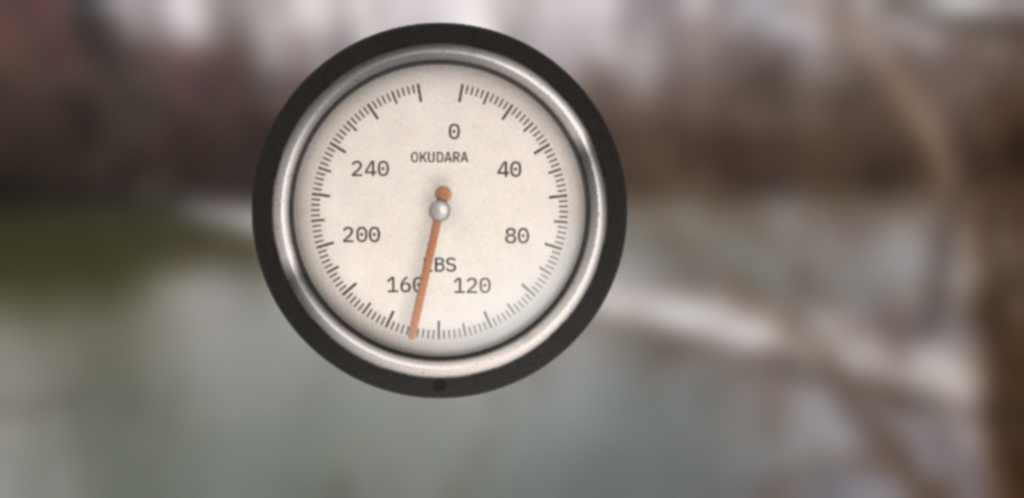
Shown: 150 lb
